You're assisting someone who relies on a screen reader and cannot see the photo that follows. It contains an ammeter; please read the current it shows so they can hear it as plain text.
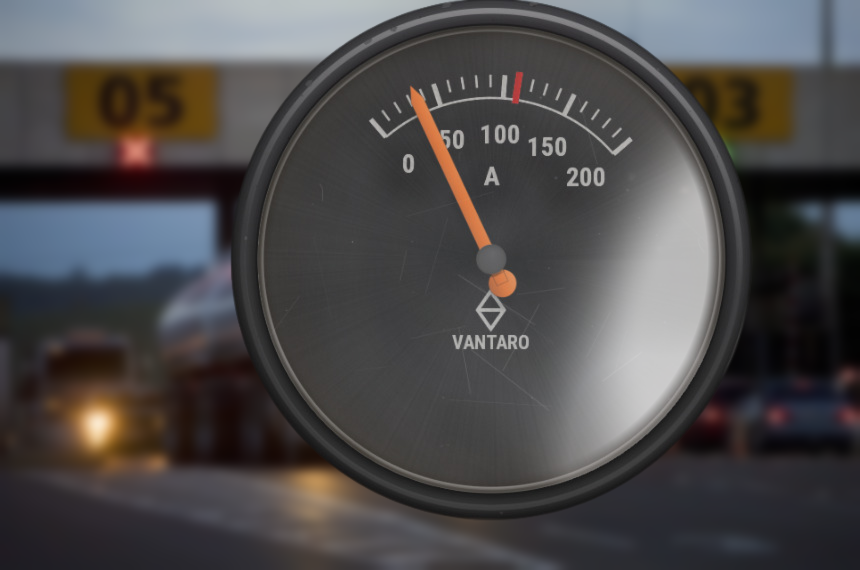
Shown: 35 A
